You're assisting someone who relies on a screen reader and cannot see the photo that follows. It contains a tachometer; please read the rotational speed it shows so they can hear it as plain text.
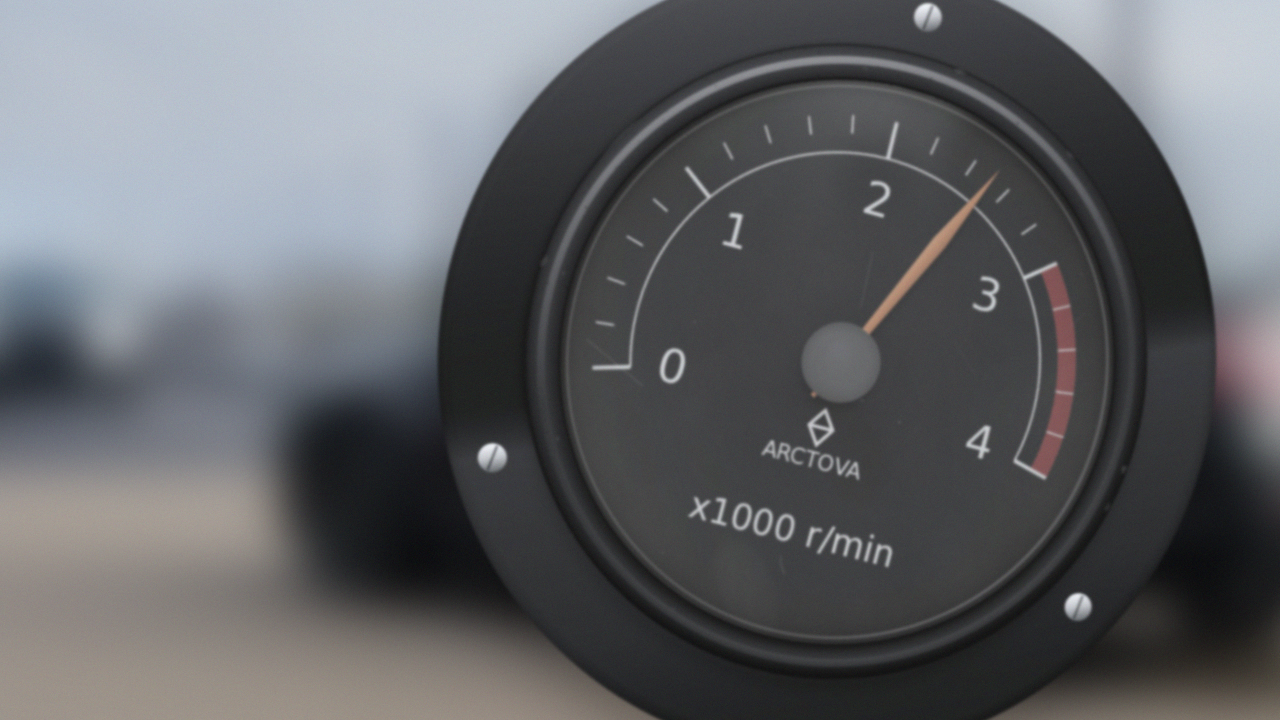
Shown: 2500 rpm
